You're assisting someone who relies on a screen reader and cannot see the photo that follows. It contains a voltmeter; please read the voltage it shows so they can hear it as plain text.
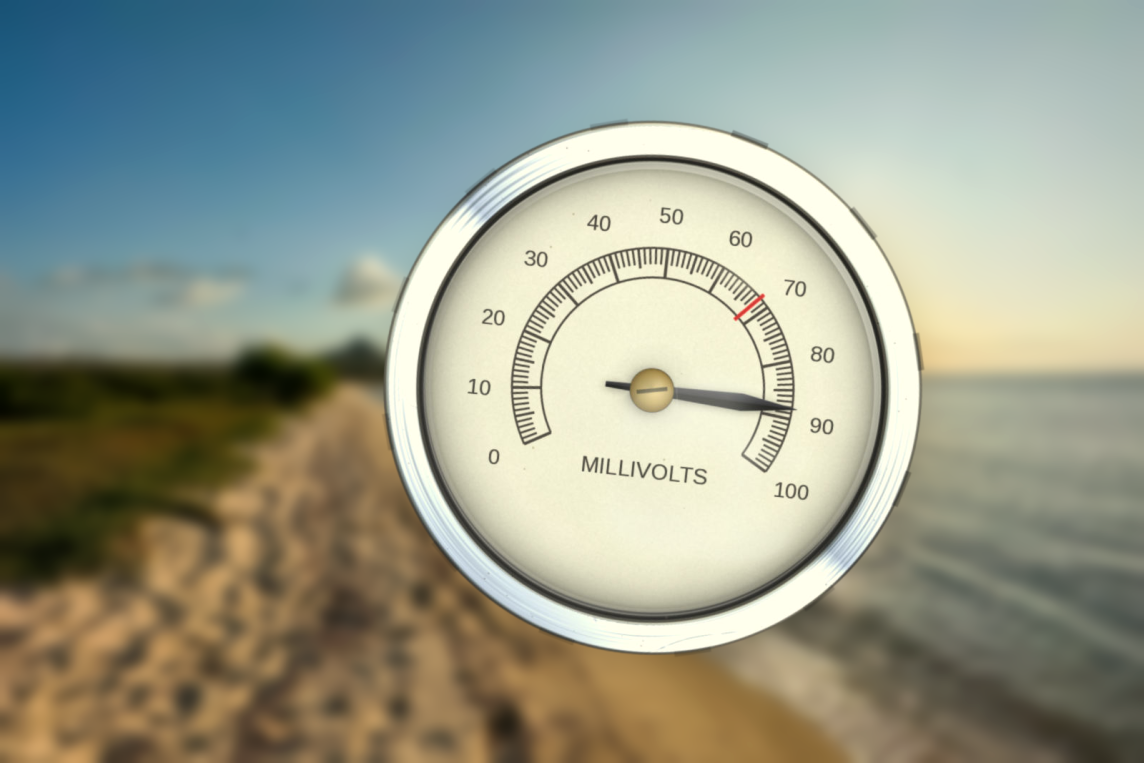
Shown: 88 mV
